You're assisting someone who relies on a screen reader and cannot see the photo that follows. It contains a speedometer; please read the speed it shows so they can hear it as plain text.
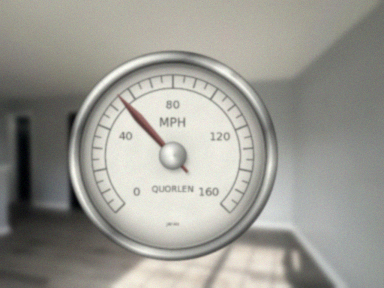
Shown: 55 mph
